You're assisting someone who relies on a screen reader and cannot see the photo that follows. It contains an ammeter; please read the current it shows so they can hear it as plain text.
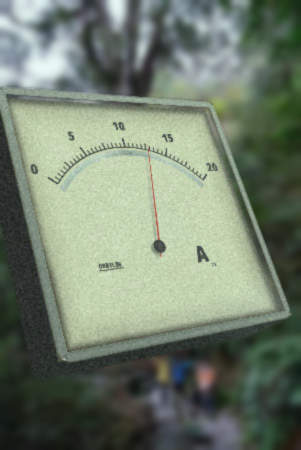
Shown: 12.5 A
